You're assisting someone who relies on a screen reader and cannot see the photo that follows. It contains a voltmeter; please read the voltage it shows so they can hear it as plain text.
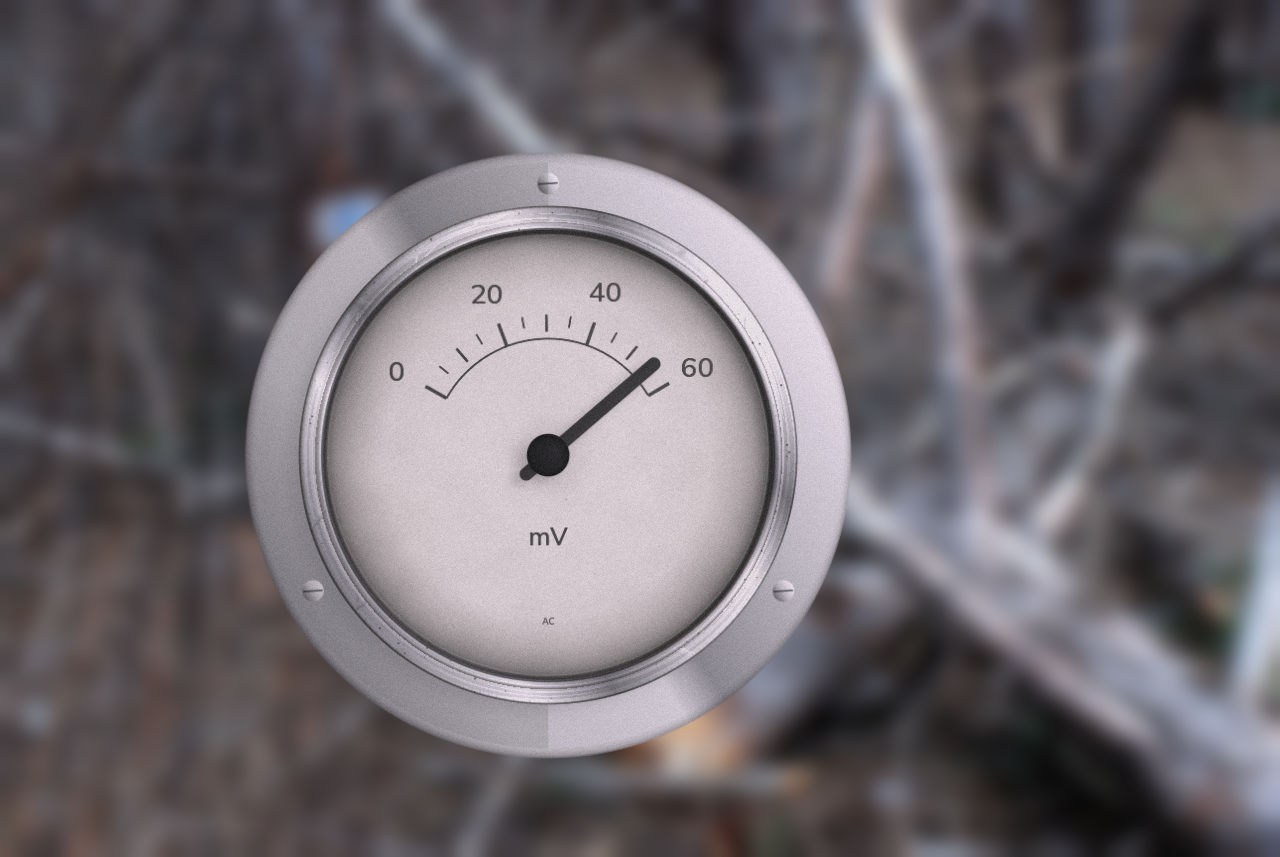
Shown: 55 mV
